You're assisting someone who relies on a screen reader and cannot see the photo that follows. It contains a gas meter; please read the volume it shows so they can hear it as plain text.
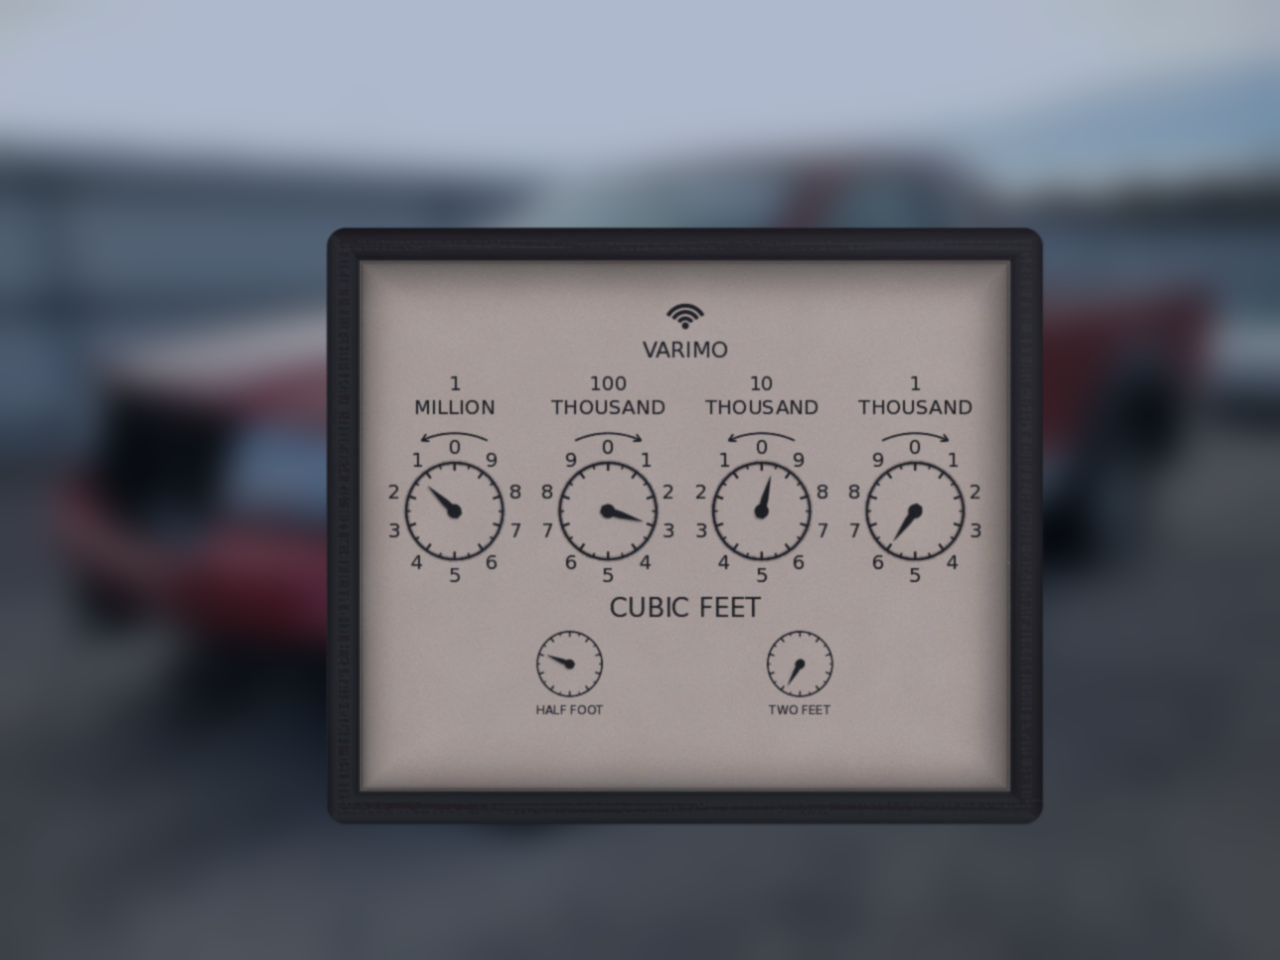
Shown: 129600 ft³
